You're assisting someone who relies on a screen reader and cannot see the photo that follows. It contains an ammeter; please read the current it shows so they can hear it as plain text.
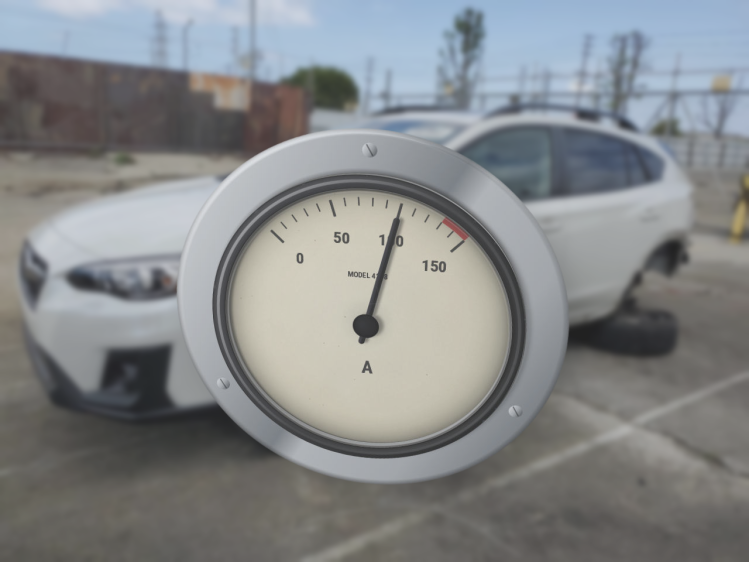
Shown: 100 A
